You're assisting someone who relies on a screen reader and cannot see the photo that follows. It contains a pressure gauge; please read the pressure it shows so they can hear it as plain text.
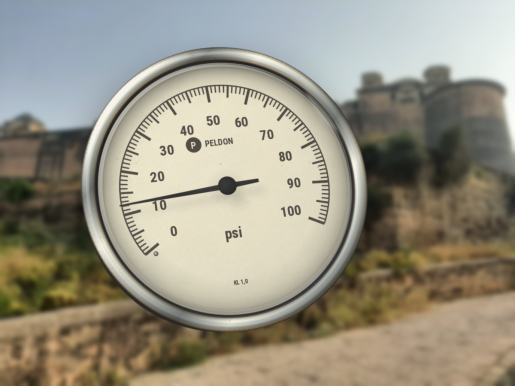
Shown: 12 psi
